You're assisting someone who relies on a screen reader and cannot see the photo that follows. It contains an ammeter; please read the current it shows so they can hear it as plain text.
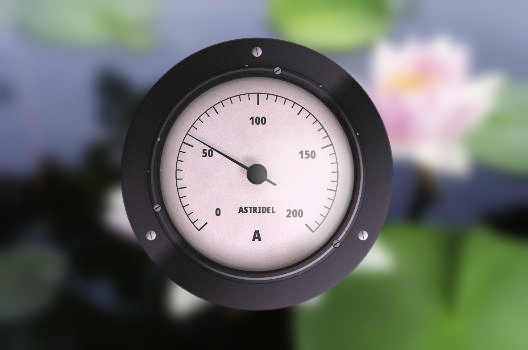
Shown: 55 A
